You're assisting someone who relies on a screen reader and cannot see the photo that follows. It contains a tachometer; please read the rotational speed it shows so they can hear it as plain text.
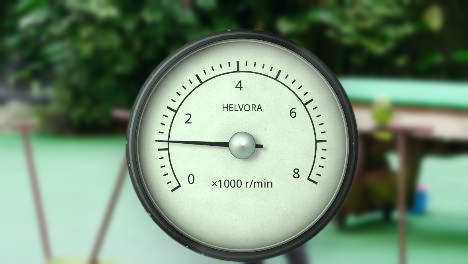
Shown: 1200 rpm
